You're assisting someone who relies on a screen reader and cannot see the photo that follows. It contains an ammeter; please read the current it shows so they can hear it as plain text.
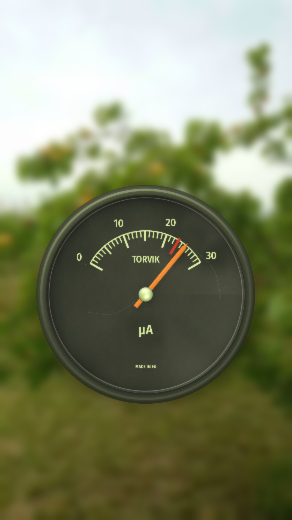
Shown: 25 µA
